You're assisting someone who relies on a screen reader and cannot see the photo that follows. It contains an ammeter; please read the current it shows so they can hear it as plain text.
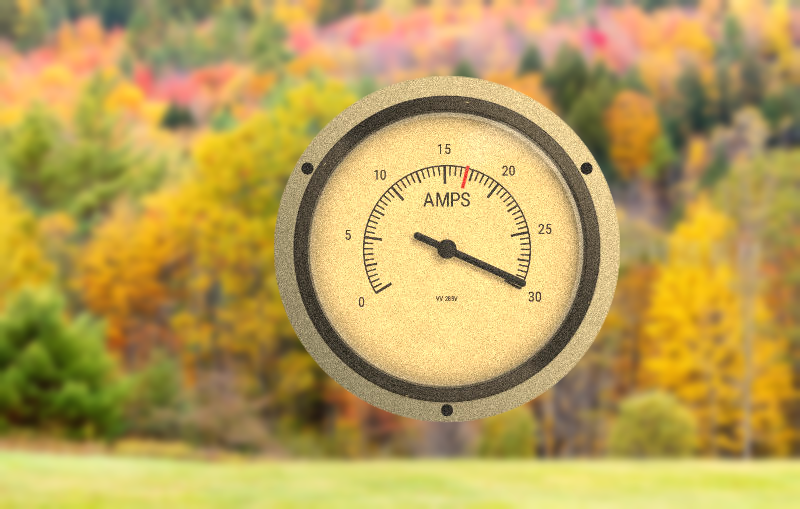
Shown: 29.5 A
